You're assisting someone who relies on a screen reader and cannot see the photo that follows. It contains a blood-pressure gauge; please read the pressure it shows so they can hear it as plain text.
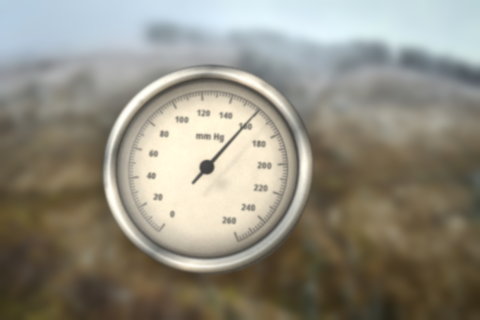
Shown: 160 mmHg
